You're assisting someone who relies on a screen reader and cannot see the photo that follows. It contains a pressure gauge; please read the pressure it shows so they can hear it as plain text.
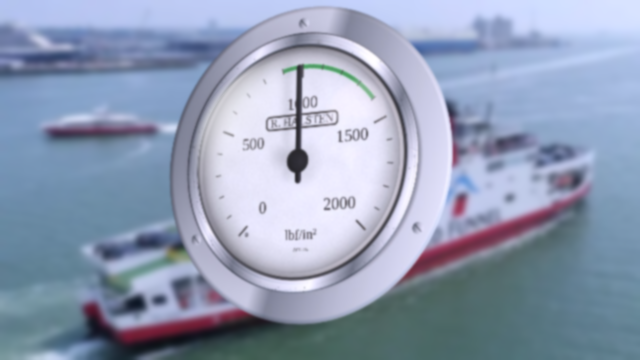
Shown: 1000 psi
